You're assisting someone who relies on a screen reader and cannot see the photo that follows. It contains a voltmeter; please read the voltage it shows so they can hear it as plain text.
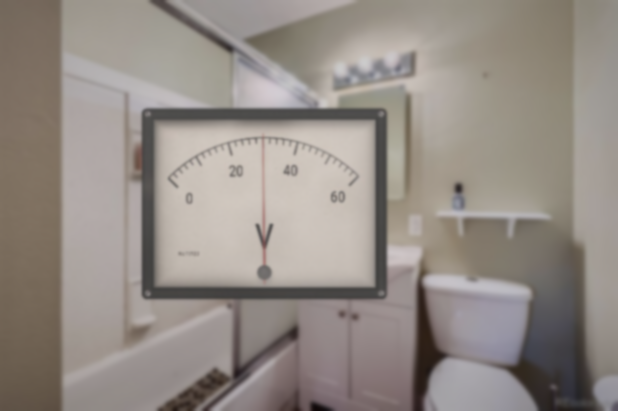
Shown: 30 V
